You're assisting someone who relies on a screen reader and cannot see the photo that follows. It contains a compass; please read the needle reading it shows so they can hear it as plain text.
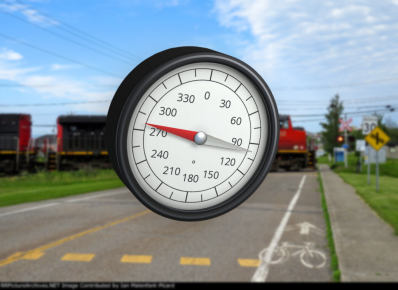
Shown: 277.5 °
